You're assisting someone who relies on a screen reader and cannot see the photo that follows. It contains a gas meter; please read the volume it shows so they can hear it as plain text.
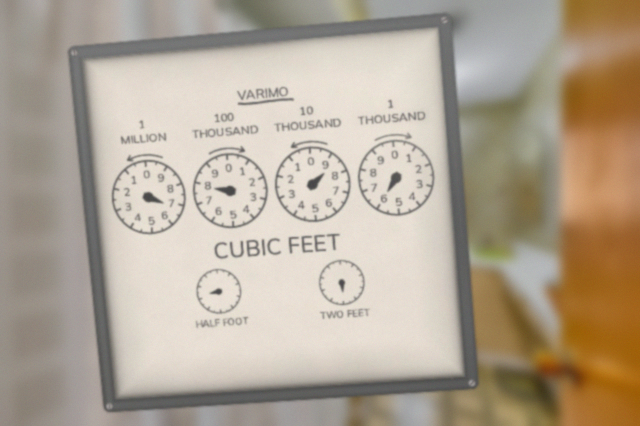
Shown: 678600 ft³
